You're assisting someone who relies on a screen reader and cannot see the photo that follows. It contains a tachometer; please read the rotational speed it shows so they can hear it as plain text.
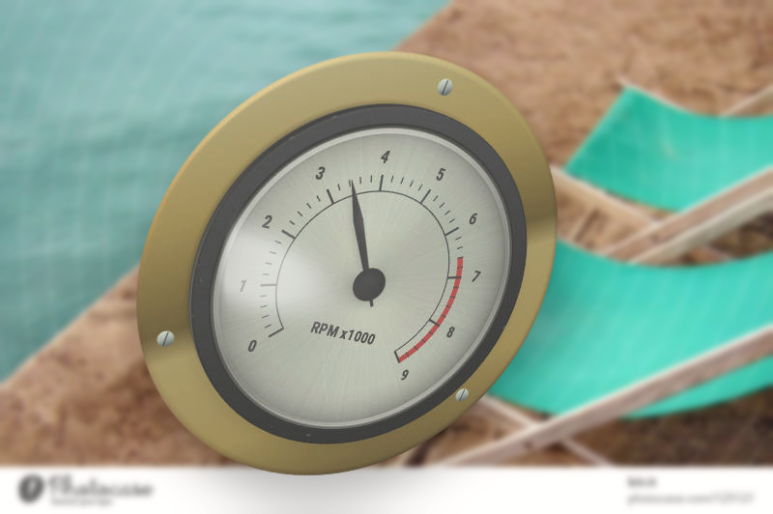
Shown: 3400 rpm
